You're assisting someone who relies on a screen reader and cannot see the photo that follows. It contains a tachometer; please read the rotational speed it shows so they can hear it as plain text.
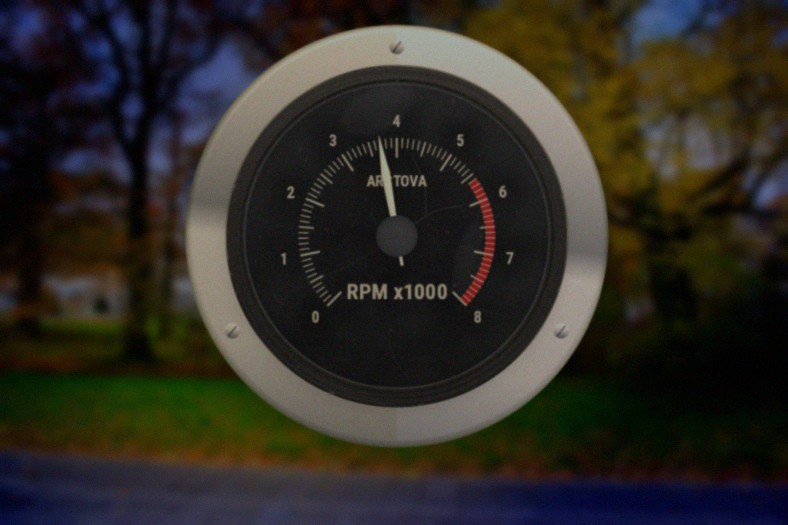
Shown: 3700 rpm
